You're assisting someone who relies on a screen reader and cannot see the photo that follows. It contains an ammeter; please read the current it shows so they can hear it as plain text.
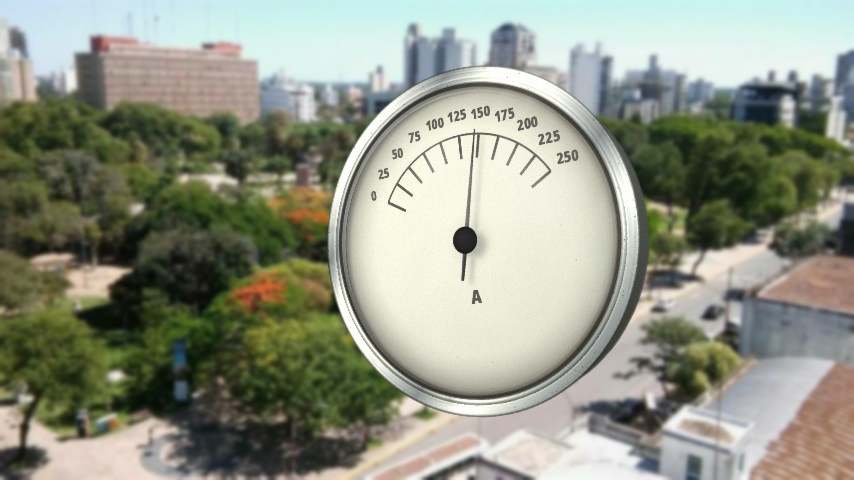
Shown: 150 A
